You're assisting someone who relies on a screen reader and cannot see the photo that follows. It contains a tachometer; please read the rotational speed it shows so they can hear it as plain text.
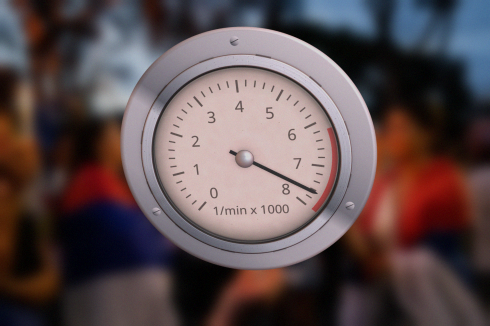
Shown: 7600 rpm
